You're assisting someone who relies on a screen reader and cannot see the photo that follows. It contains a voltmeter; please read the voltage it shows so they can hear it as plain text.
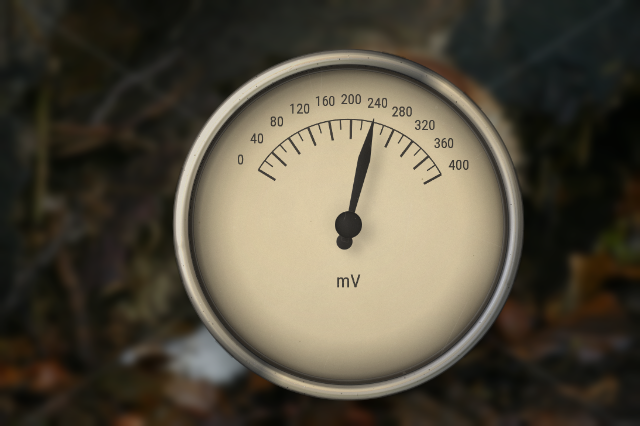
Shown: 240 mV
